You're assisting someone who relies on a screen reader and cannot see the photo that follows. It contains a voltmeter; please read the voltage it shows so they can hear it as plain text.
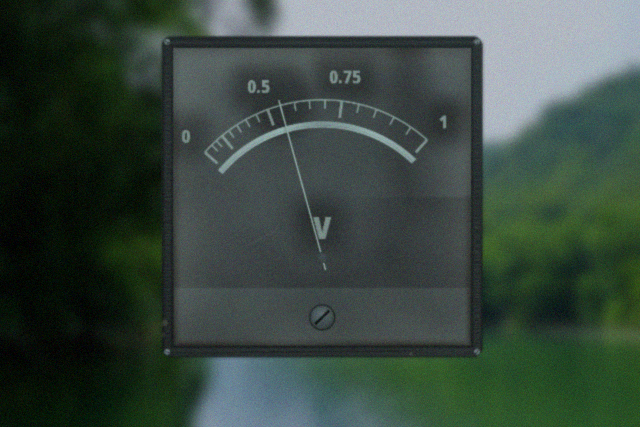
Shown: 0.55 V
